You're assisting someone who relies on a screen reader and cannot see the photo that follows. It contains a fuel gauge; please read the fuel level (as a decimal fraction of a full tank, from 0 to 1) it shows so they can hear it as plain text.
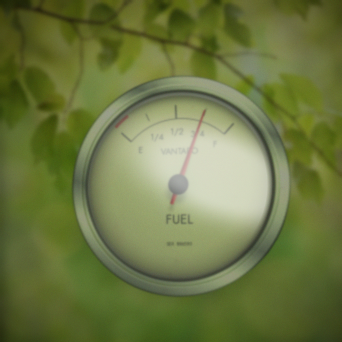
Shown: 0.75
